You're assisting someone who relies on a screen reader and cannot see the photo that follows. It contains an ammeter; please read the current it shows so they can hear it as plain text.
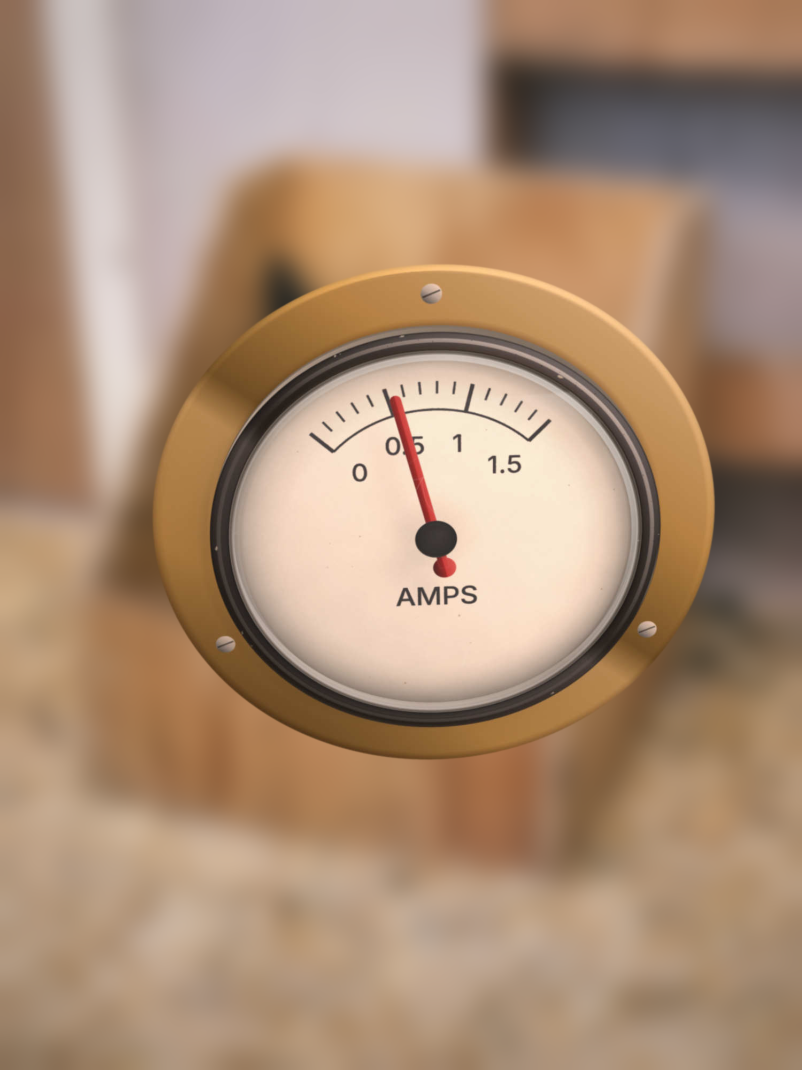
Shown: 0.55 A
